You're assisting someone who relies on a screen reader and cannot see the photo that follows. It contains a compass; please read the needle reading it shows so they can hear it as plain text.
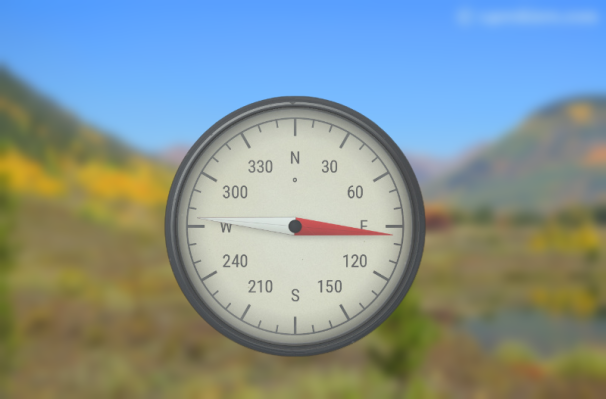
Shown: 95 °
